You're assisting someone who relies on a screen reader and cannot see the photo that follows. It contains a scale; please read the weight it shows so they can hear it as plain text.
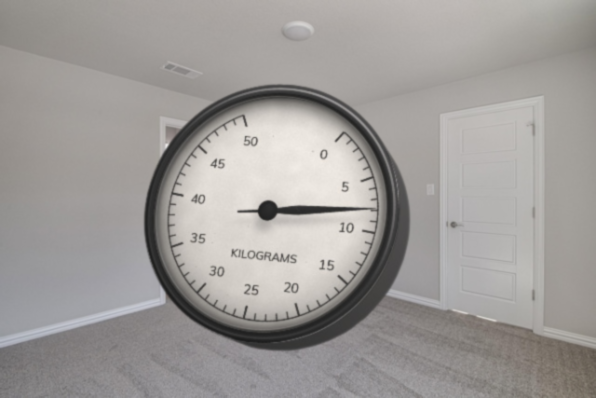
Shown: 8 kg
